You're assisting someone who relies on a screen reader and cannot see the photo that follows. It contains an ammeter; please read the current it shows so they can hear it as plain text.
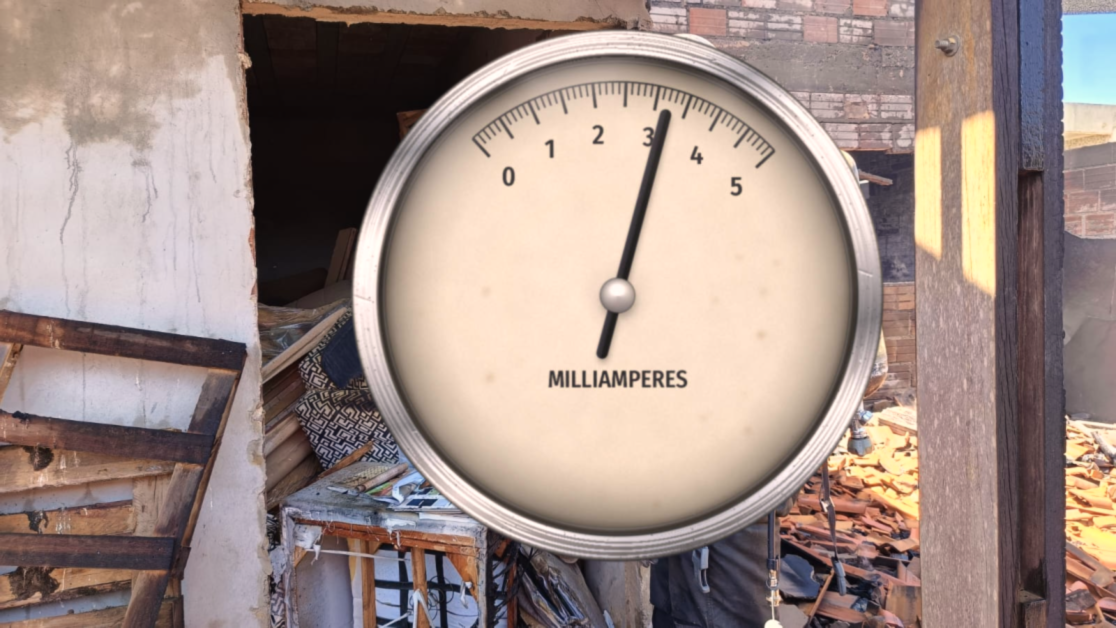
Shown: 3.2 mA
